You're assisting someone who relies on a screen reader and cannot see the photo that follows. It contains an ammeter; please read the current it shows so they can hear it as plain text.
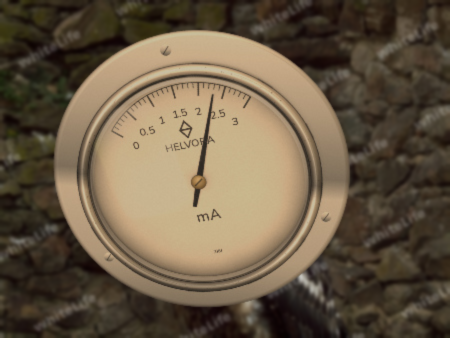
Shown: 2.3 mA
